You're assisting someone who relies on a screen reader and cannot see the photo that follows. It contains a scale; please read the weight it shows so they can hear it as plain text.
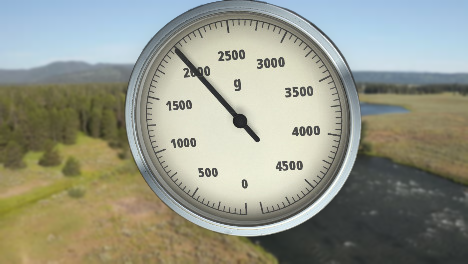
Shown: 2000 g
